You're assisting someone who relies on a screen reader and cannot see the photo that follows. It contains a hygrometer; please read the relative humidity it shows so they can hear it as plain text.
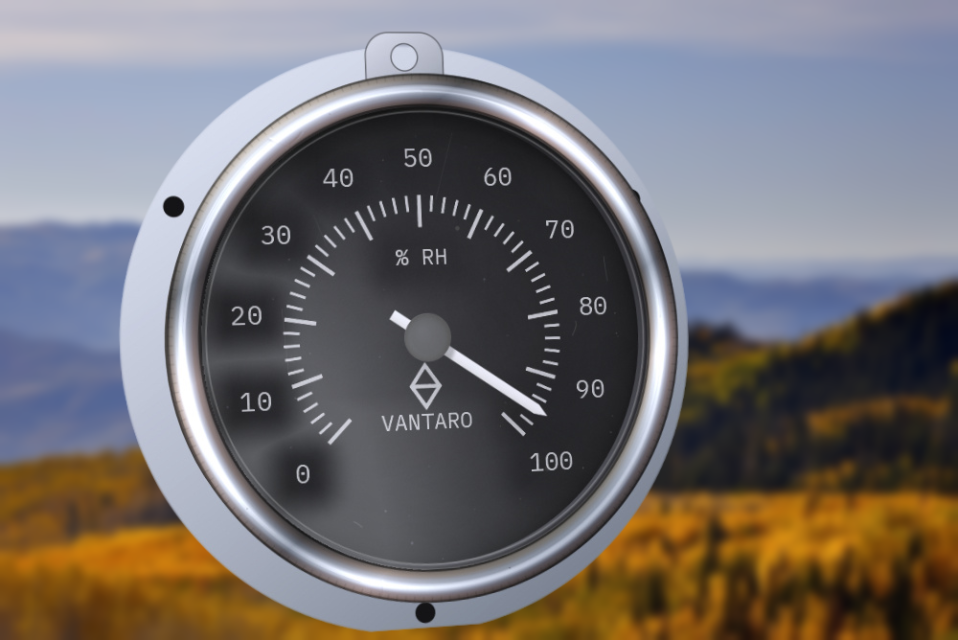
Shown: 96 %
